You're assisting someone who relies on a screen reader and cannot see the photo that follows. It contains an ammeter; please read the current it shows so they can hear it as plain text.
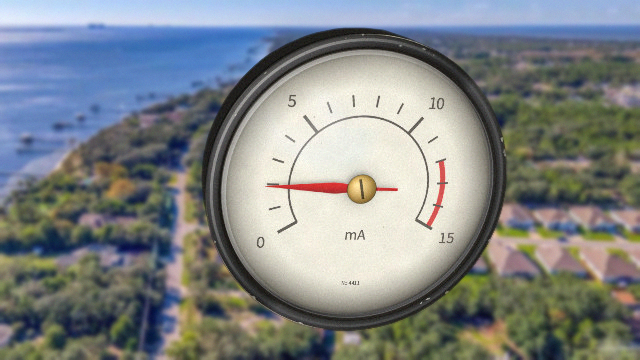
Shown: 2 mA
